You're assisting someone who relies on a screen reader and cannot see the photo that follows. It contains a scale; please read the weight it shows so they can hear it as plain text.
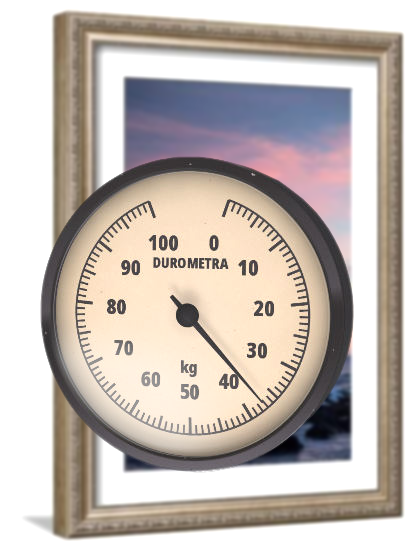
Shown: 37 kg
